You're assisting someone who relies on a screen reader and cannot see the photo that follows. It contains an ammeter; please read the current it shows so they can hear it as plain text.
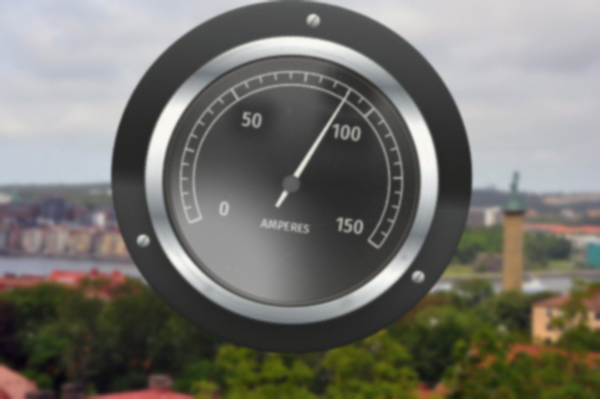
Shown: 90 A
